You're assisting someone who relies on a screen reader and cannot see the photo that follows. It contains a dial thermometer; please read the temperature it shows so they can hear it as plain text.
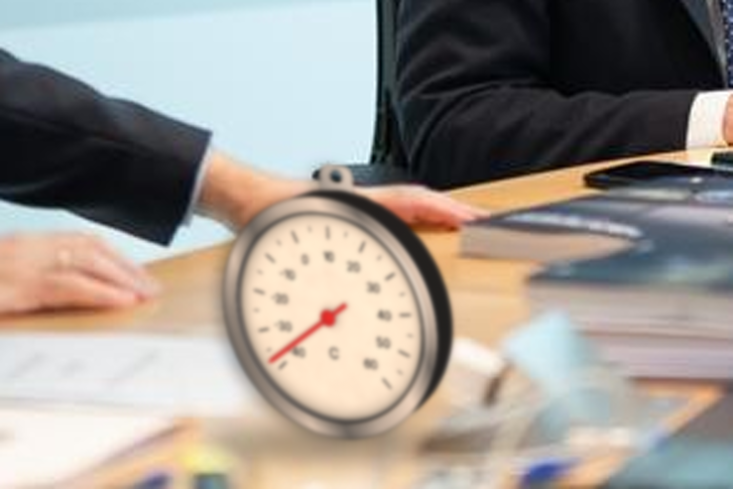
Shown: -37.5 °C
